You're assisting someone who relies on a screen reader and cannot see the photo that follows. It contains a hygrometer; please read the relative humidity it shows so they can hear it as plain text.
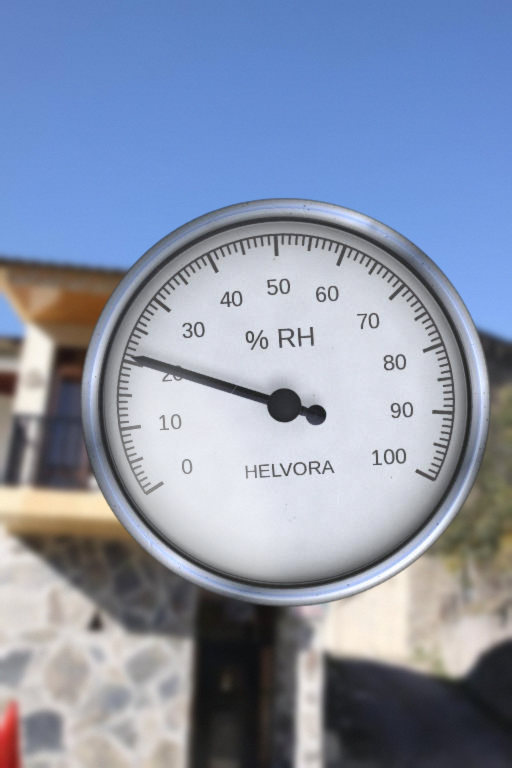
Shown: 21 %
